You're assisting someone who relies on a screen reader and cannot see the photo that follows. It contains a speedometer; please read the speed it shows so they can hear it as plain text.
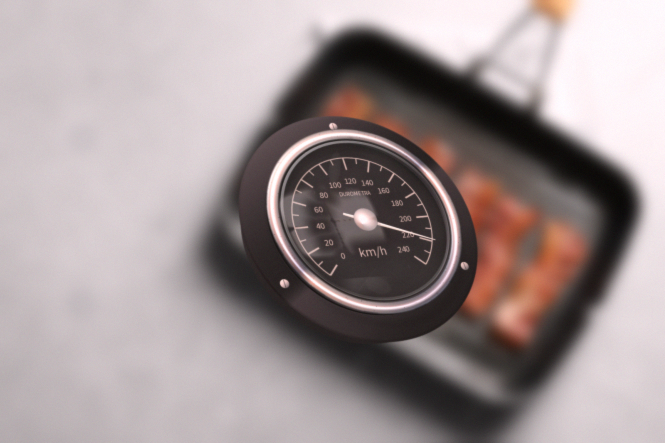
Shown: 220 km/h
